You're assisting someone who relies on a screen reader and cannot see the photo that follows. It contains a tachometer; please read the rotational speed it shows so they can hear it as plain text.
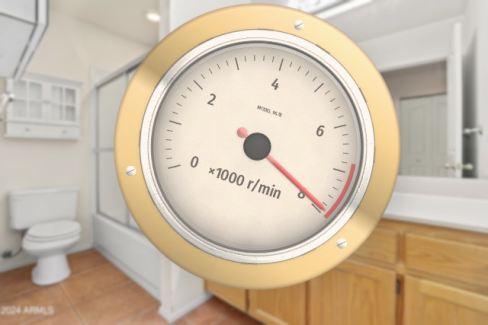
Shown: 7900 rpm
